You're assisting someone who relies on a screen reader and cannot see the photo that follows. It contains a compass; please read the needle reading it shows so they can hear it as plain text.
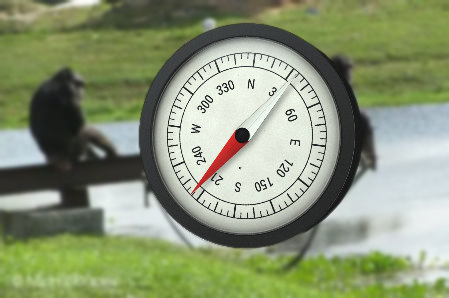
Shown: 215 °
